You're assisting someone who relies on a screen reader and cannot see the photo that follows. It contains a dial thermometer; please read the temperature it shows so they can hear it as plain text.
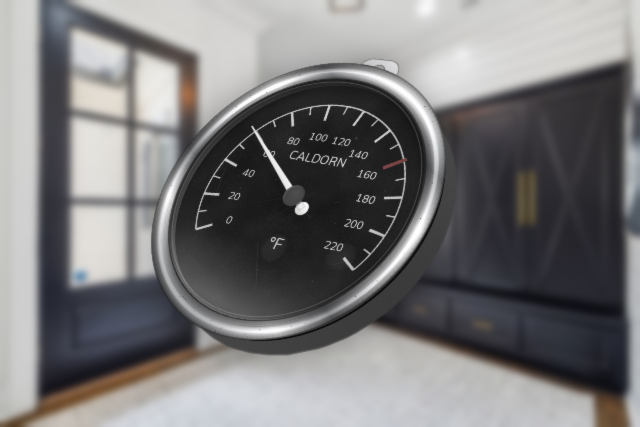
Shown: 60 °F
